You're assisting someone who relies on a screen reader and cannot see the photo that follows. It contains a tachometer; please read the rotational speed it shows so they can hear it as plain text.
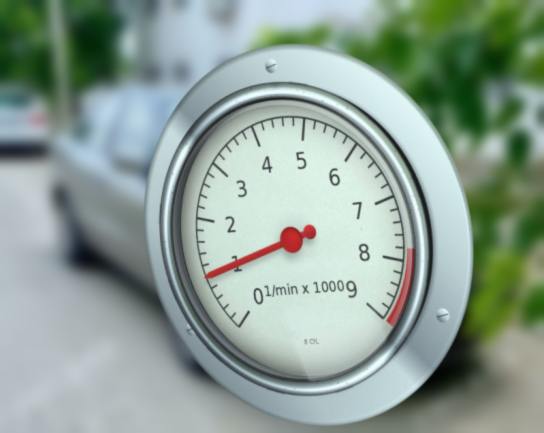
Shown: 1000 rpm
